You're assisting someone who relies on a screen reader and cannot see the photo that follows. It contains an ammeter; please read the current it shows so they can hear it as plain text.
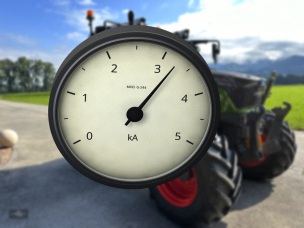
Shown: 3.25 kA
